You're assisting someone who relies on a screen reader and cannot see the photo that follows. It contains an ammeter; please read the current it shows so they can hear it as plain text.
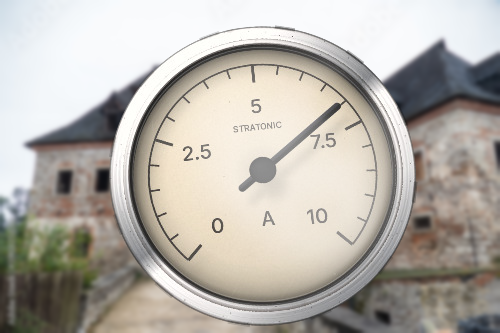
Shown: 7 A
